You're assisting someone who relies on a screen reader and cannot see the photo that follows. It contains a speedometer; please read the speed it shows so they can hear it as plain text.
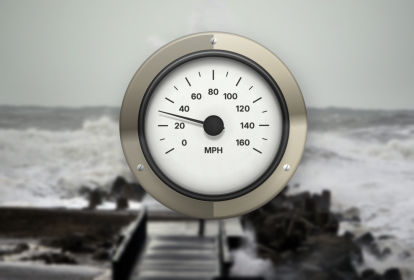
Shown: 30 mph
